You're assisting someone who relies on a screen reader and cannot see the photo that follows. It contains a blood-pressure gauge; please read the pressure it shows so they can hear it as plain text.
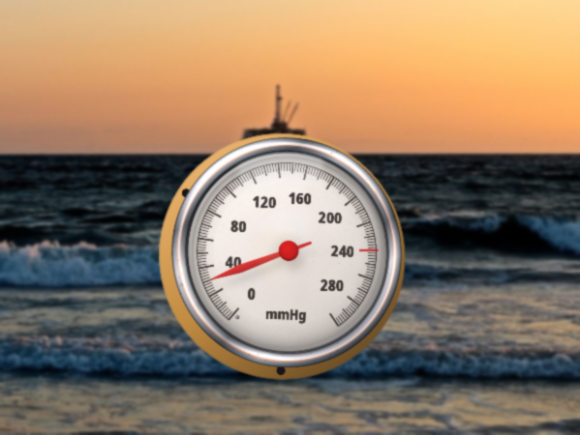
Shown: 30 mmHg
